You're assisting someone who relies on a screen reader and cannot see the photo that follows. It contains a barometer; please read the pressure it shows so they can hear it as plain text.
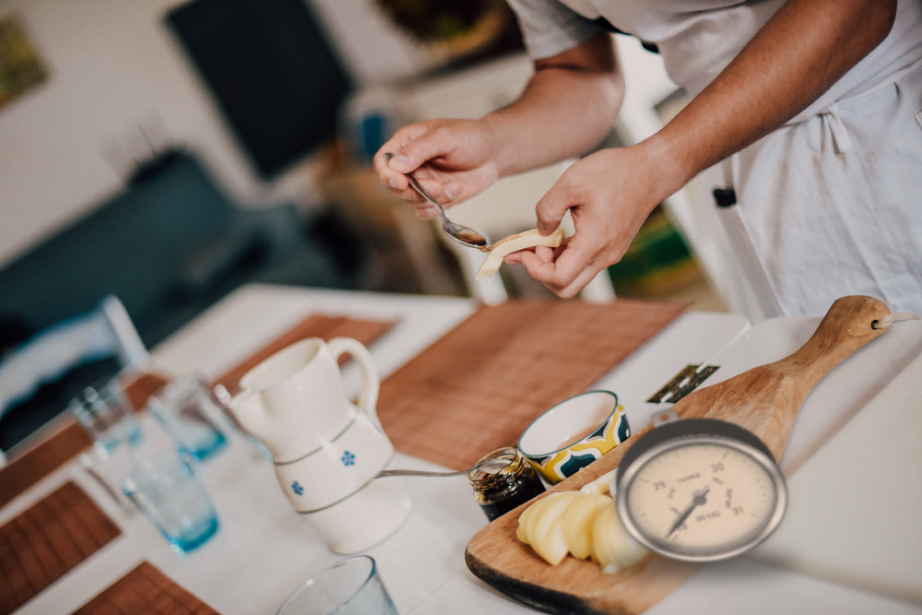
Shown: 28.1 inHg
